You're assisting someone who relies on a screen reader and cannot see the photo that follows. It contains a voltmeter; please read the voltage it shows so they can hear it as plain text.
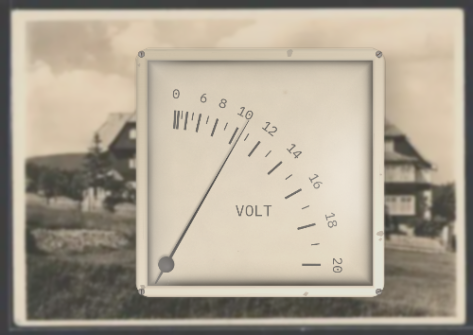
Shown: 10.5 V
